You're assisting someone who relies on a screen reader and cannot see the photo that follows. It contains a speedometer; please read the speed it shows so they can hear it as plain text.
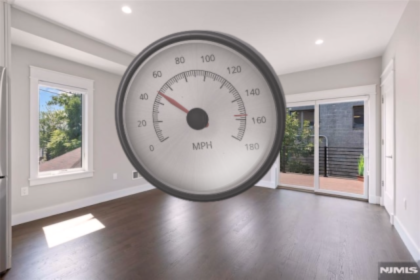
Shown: 50 mph
